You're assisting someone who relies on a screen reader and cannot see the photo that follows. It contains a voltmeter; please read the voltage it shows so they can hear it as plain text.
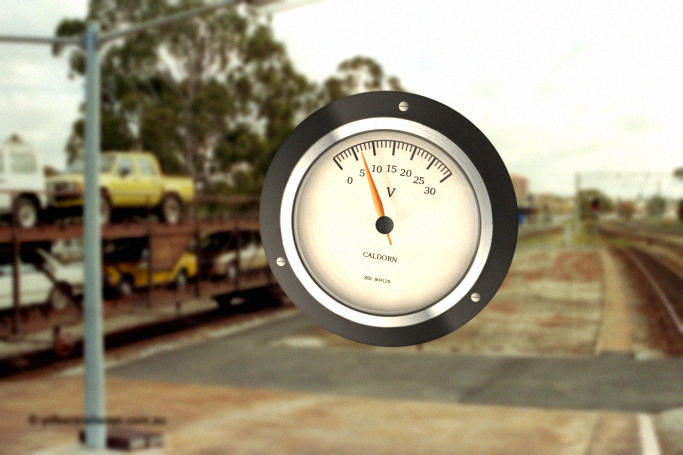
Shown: 7 V
